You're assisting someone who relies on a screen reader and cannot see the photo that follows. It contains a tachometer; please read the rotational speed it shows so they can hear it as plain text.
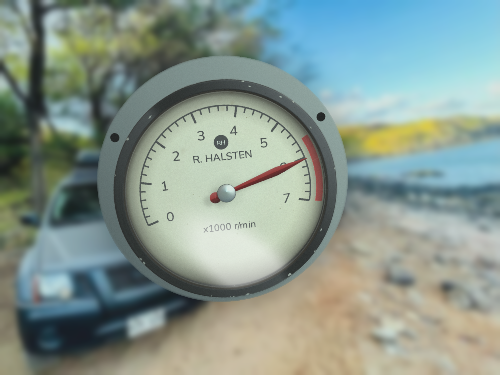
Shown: 6000 rpm
